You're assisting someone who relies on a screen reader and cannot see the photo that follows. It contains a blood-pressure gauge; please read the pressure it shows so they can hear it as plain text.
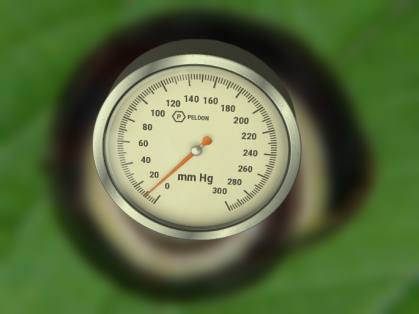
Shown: 10 mmHg
